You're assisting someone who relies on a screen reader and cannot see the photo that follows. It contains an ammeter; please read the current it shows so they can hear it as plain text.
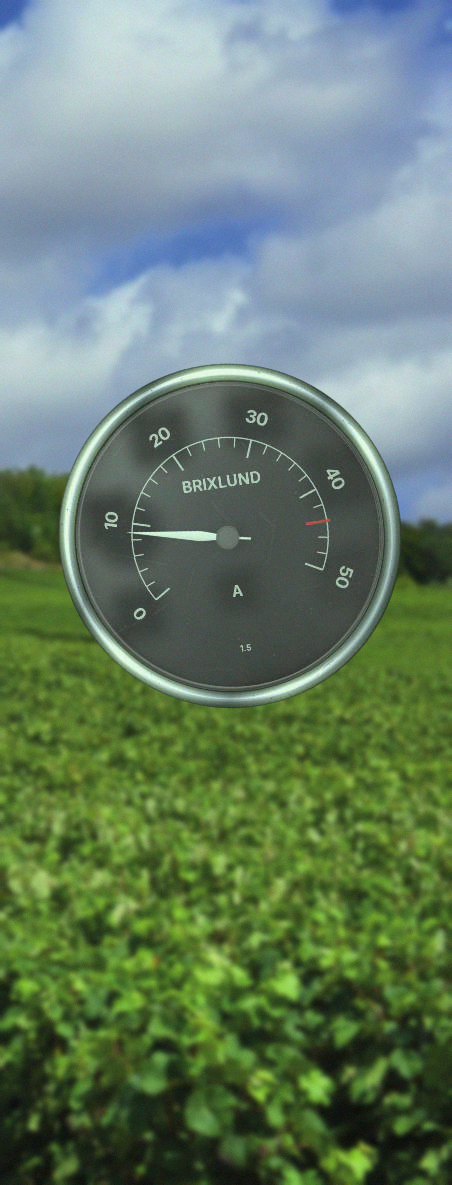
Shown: 9 A
